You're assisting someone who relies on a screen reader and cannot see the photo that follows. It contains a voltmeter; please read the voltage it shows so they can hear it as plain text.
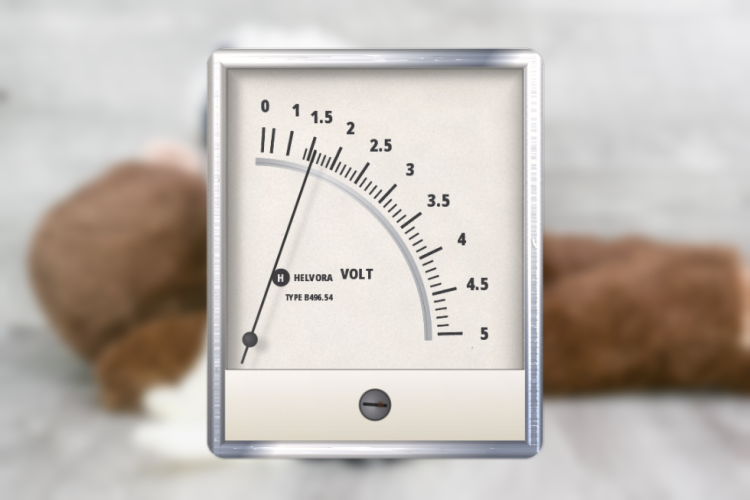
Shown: 1.6 V
